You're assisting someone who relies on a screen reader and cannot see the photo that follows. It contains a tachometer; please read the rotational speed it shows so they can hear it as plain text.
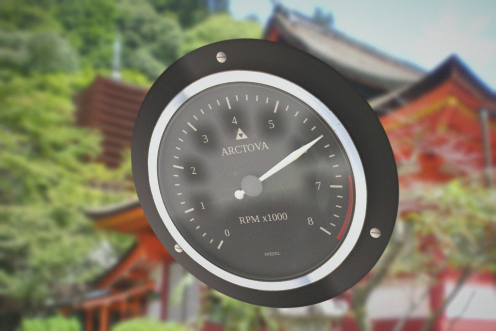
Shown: 6000 rpm
